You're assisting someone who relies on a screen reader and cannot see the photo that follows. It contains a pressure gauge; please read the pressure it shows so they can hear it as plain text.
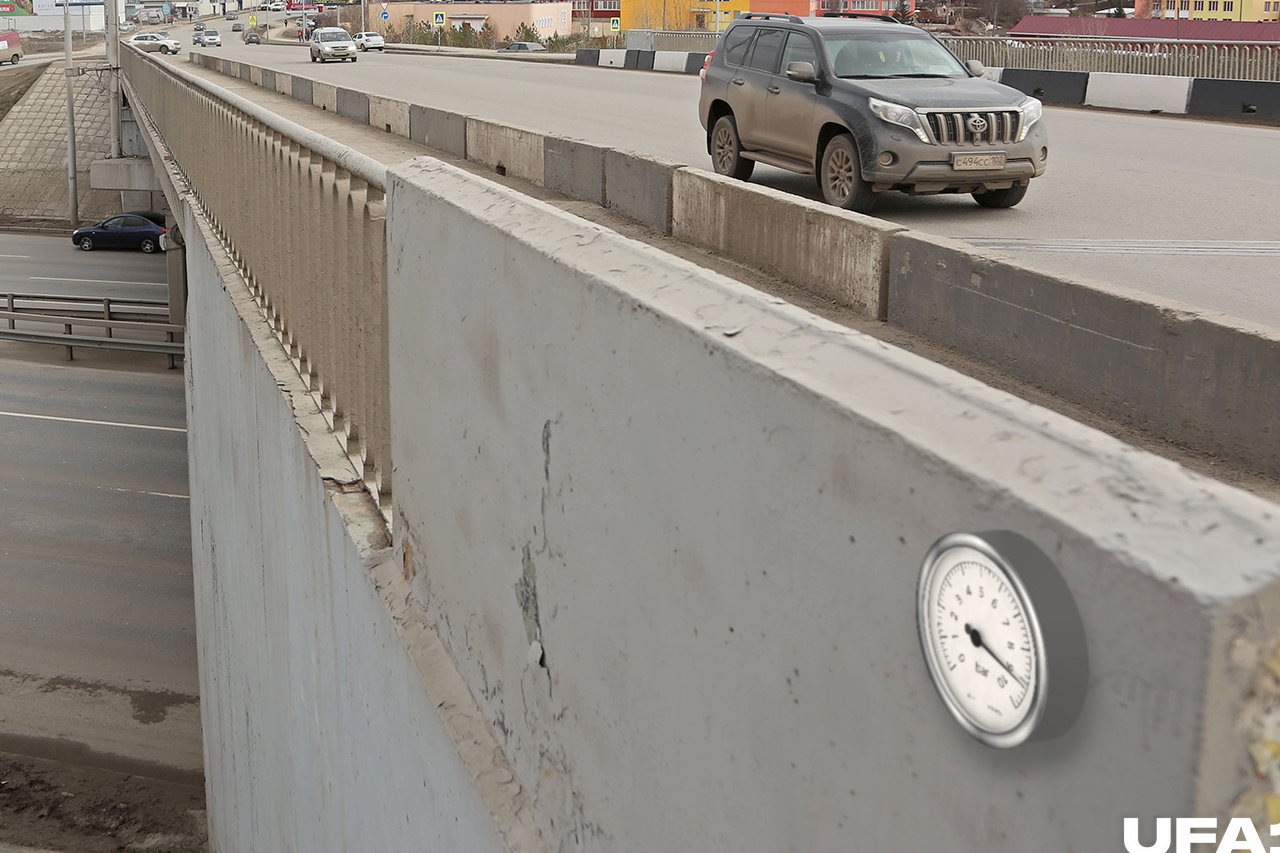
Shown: 9 bar
